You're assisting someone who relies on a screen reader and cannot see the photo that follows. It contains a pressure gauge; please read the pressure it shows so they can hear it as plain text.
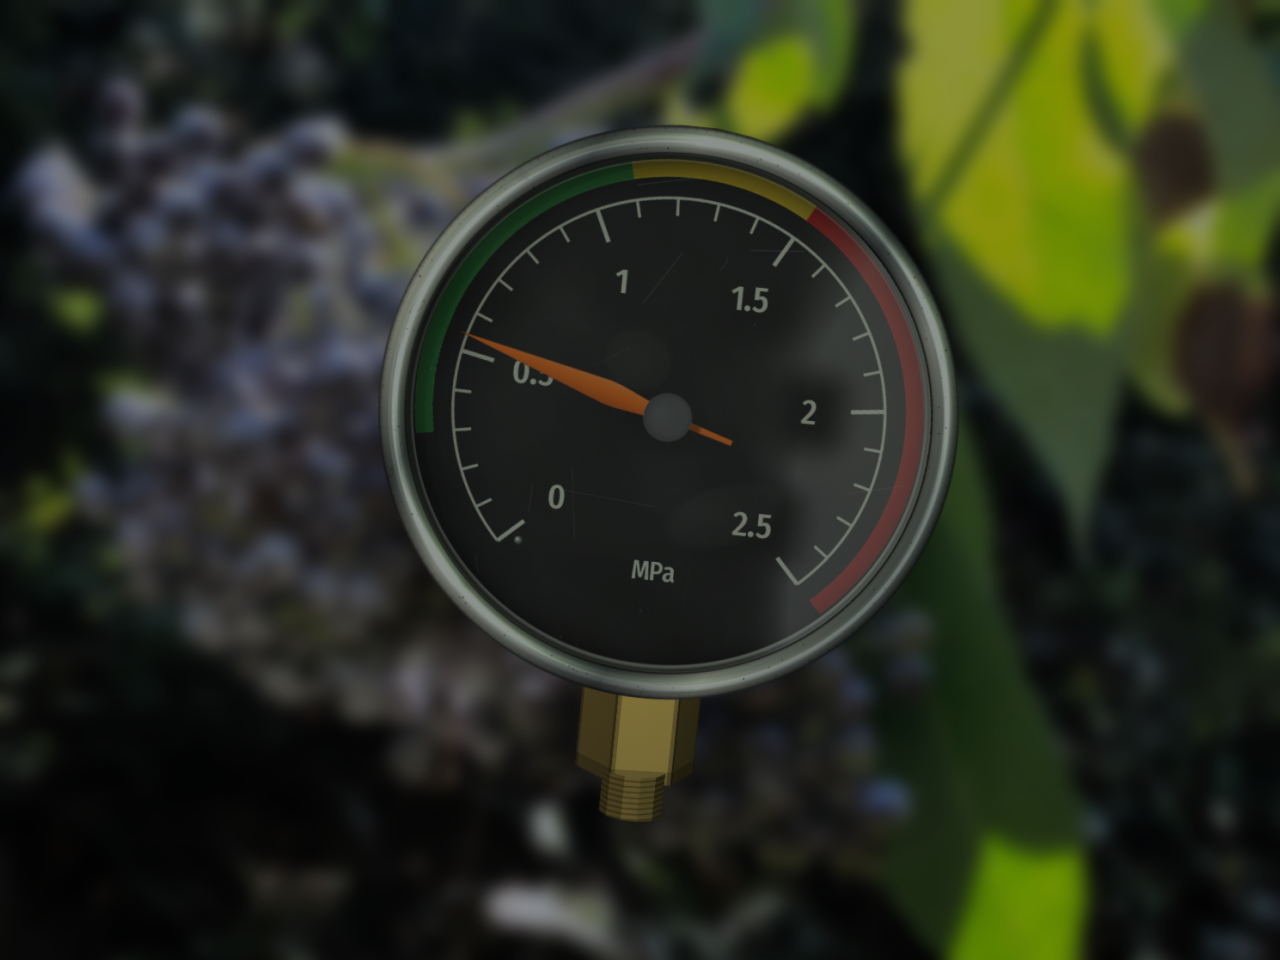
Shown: 0.55 MPa
